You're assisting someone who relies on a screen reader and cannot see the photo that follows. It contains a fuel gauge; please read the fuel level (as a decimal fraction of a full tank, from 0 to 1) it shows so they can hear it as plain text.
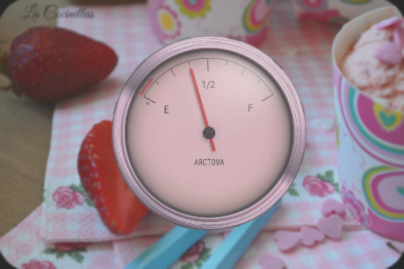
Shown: 0.375
